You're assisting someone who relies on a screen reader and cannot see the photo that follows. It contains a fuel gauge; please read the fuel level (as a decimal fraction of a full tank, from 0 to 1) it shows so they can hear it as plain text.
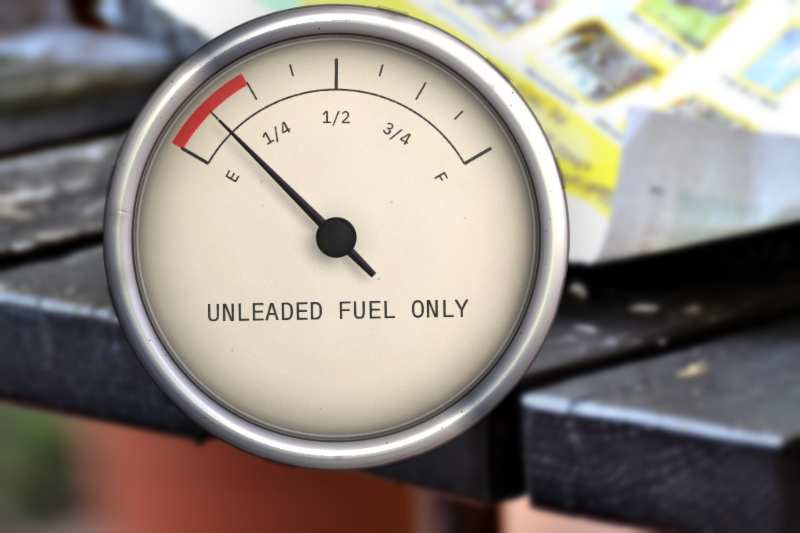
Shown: 0.125
